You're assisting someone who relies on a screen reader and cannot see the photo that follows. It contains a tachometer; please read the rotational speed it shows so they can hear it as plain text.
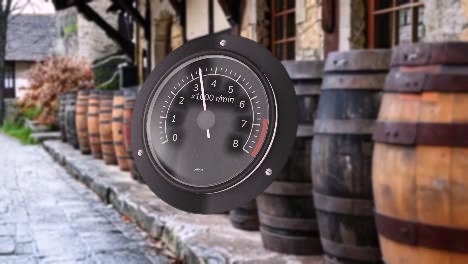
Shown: 3400 rpm
